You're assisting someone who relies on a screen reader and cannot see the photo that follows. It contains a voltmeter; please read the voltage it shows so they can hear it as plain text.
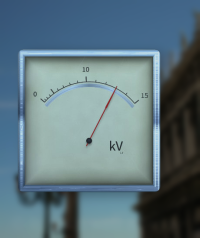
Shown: 13 kV
